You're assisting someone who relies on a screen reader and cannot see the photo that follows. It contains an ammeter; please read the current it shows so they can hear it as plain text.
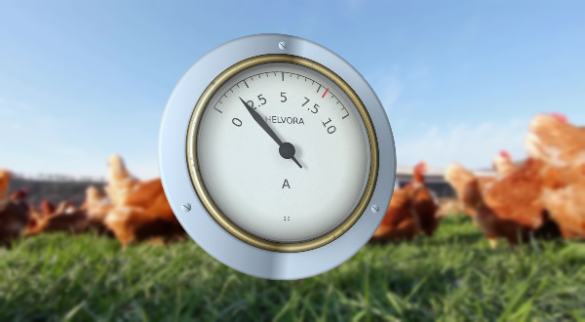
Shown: 1.5 A
